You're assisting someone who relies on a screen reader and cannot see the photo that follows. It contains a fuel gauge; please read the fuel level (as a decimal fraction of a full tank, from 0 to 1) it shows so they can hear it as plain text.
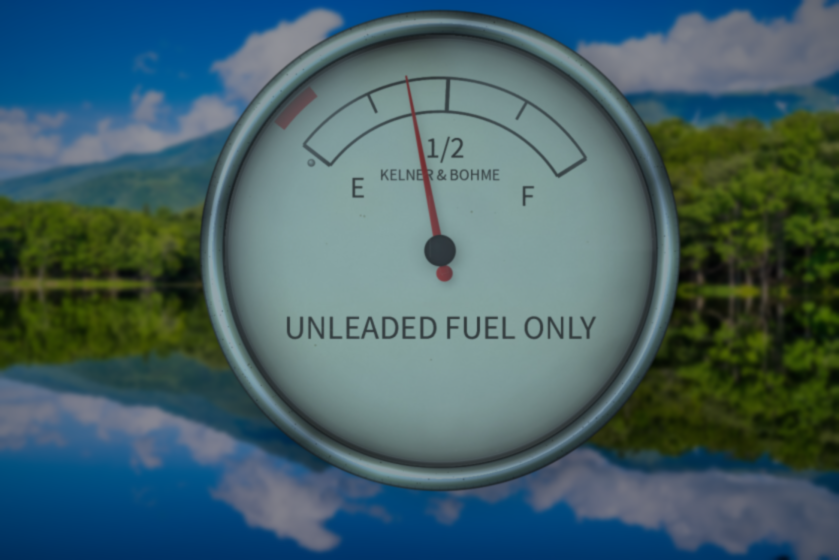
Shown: 0.375
